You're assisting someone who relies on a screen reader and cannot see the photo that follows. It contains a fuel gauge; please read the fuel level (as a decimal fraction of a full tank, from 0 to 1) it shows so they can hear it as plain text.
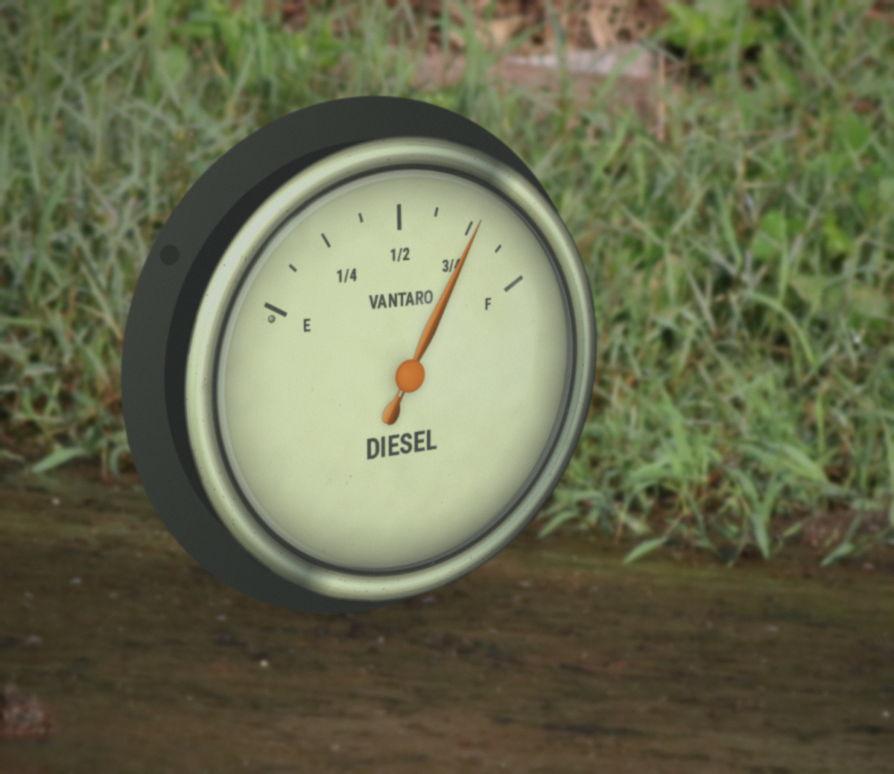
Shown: 0.75
